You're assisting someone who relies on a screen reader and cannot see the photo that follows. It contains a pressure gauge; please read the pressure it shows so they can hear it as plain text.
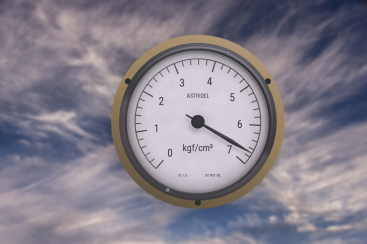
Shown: 6.7 kg/cm²
